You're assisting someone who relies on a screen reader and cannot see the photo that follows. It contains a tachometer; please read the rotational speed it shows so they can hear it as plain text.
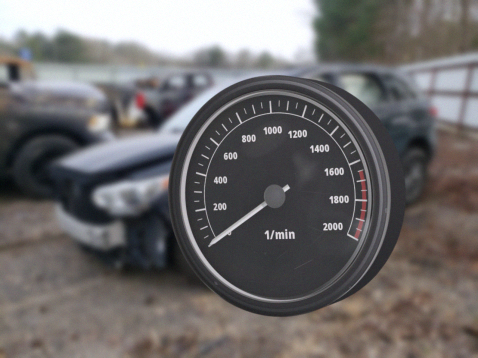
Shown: 0 rpm
